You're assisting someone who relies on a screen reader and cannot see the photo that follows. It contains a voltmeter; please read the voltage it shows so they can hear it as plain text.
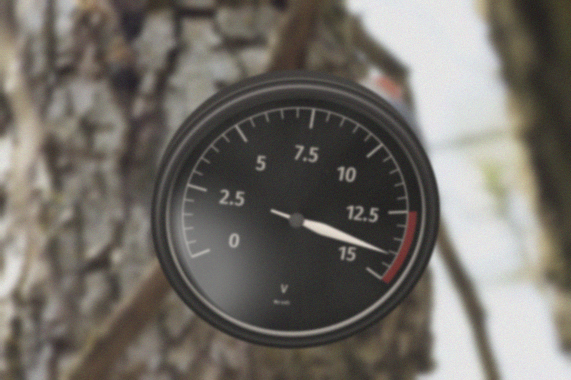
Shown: 14 V
